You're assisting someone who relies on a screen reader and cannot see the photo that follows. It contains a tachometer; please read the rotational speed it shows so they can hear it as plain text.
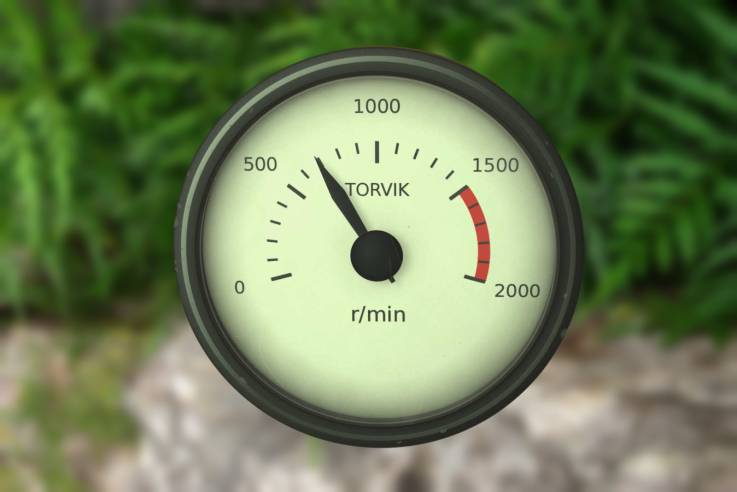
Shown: 700 rpm
